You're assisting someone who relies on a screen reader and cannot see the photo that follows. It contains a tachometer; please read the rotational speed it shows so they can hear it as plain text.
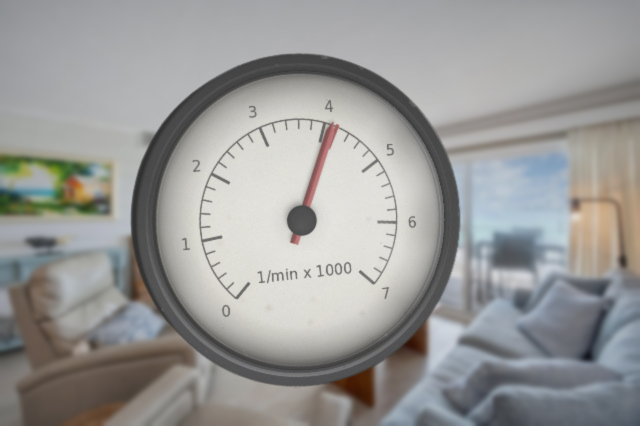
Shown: 4100 rpm
